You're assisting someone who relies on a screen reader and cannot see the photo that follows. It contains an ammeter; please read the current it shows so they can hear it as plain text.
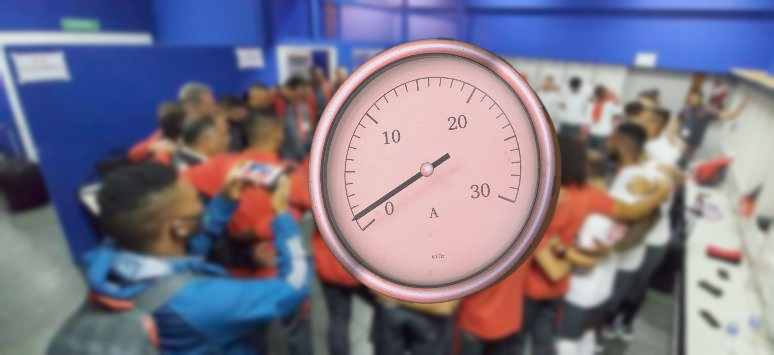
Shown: 1 A
